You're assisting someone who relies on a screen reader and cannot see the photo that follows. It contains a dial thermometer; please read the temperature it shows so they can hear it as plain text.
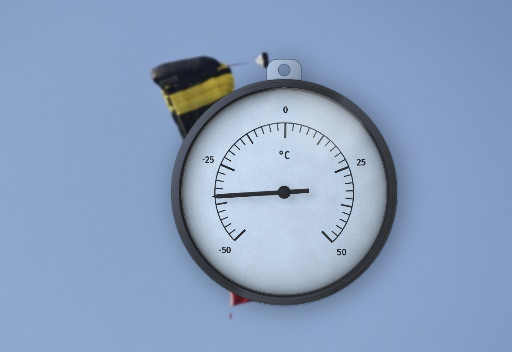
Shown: -35 °C
